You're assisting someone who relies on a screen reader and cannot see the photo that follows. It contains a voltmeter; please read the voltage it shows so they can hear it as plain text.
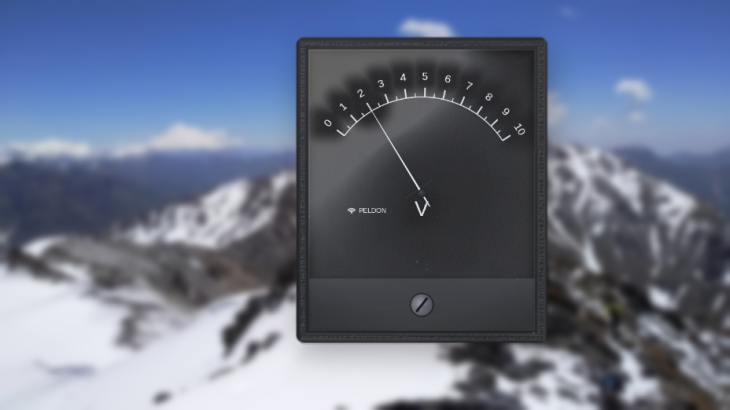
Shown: 2 V
